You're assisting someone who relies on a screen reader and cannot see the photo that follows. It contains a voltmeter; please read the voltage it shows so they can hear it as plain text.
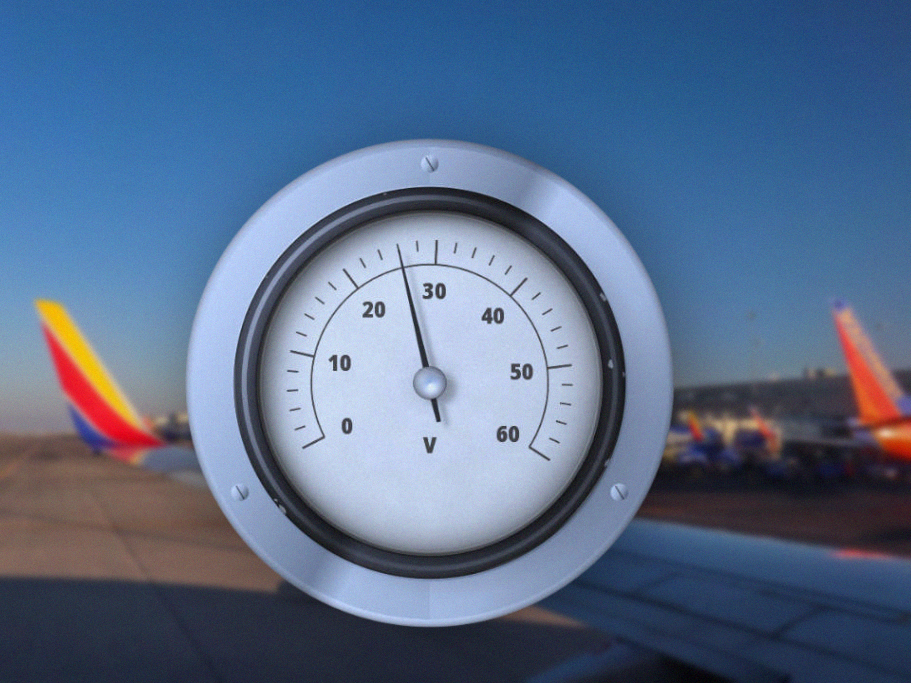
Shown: 26 V
